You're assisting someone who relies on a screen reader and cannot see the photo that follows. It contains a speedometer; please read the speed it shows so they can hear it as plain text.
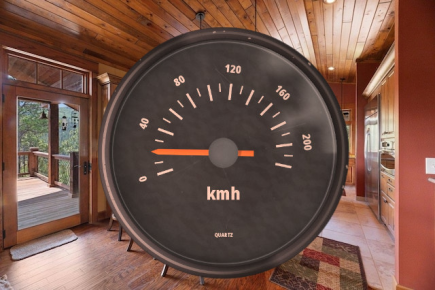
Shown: 20 km/h
